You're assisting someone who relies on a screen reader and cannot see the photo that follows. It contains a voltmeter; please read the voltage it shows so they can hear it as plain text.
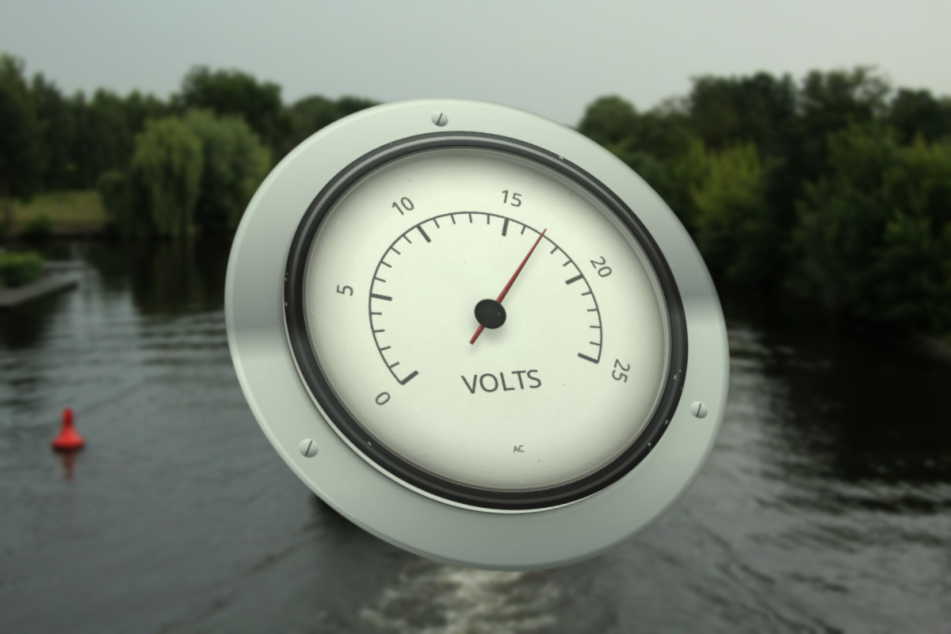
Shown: 17 V
